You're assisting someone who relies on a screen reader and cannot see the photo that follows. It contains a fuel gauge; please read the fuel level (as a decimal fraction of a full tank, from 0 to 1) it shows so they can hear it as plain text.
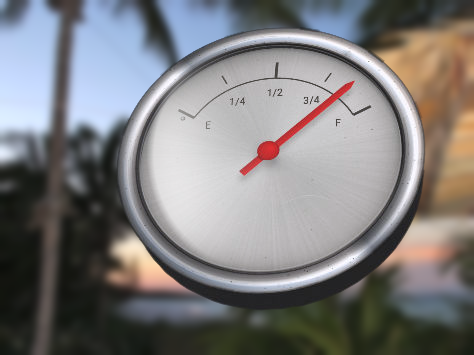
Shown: 0.875
